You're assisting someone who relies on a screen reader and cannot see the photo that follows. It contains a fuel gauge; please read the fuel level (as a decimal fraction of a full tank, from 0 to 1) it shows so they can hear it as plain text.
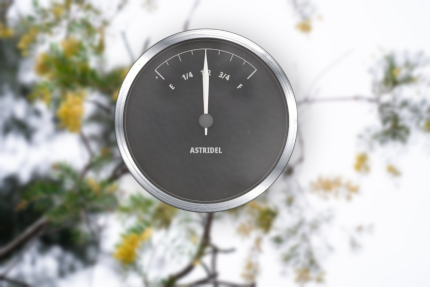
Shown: 0.5
